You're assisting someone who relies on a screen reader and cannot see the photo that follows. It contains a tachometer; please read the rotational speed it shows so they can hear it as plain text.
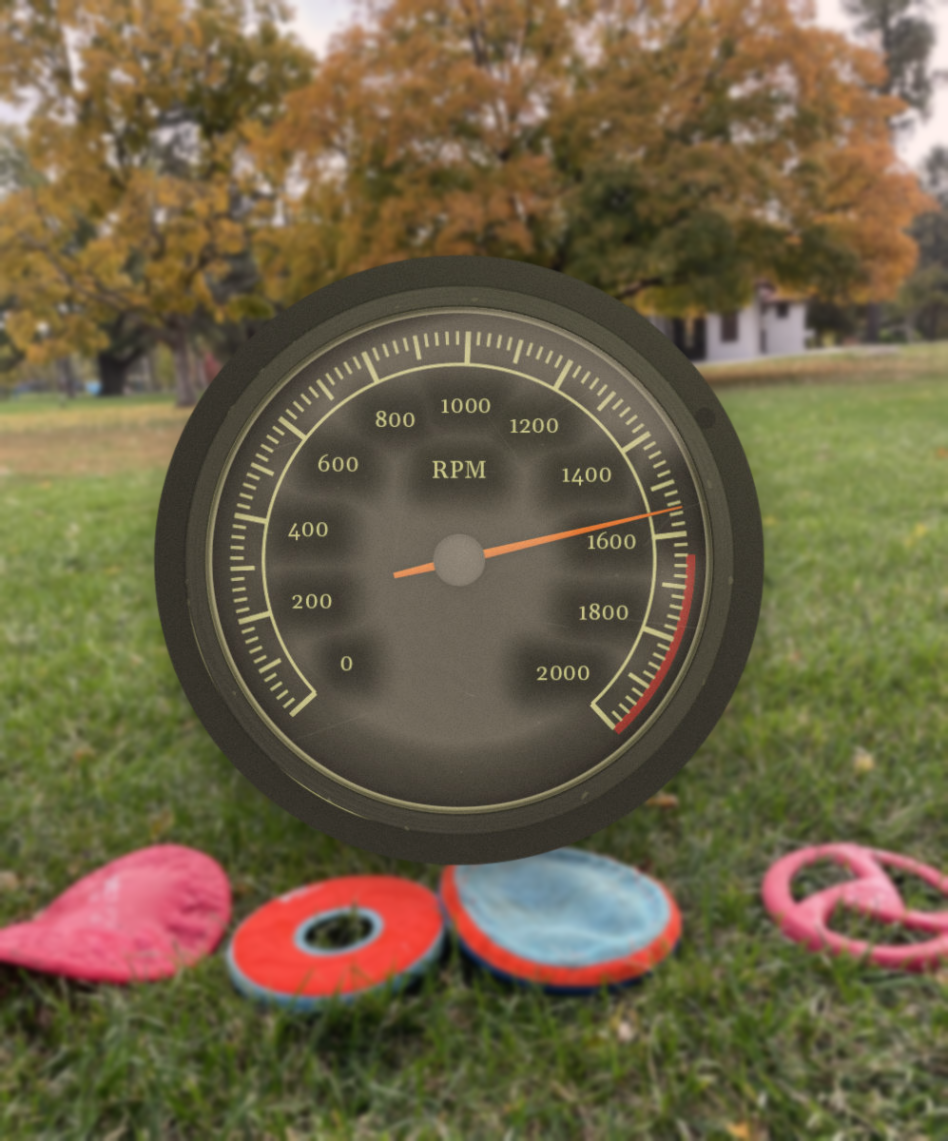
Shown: 1550 rpm
